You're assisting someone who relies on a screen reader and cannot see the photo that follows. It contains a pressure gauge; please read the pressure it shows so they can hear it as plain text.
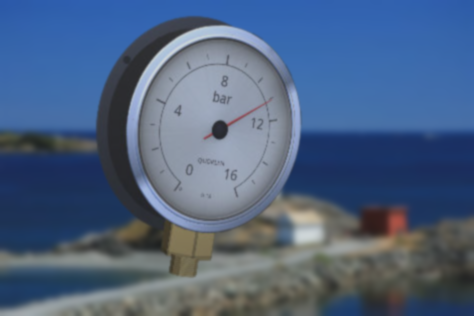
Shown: 11 bar
